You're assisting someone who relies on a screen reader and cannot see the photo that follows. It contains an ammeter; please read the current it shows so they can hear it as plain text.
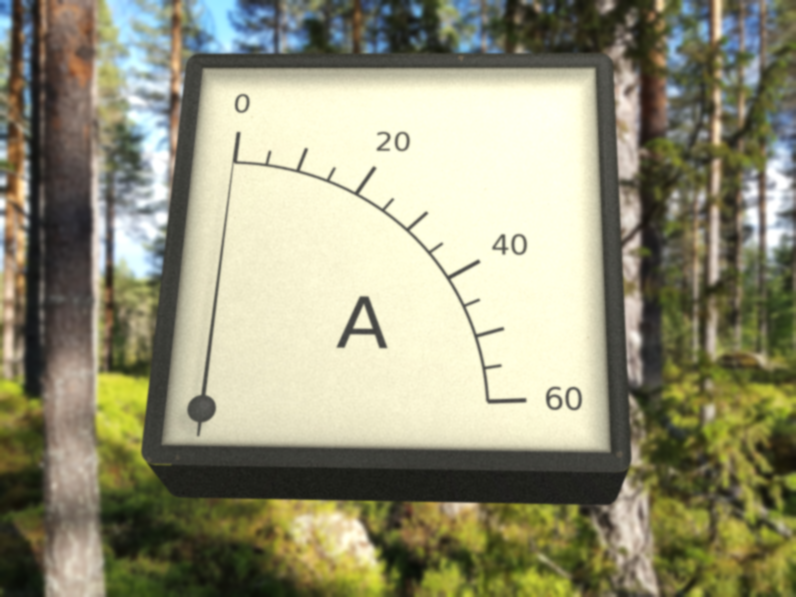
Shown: 0 A
